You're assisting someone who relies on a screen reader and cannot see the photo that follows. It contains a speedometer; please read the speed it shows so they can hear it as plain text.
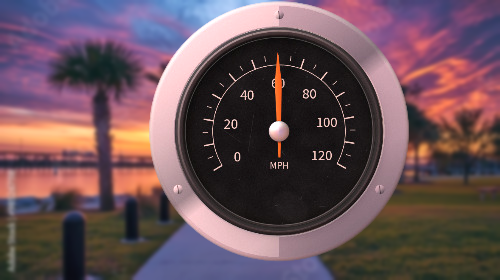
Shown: 60 mph
